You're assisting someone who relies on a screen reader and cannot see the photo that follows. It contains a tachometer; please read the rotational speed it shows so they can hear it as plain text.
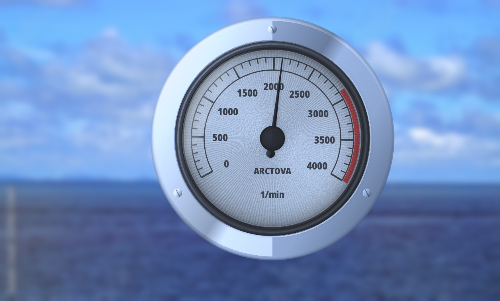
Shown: 2100 rpm
